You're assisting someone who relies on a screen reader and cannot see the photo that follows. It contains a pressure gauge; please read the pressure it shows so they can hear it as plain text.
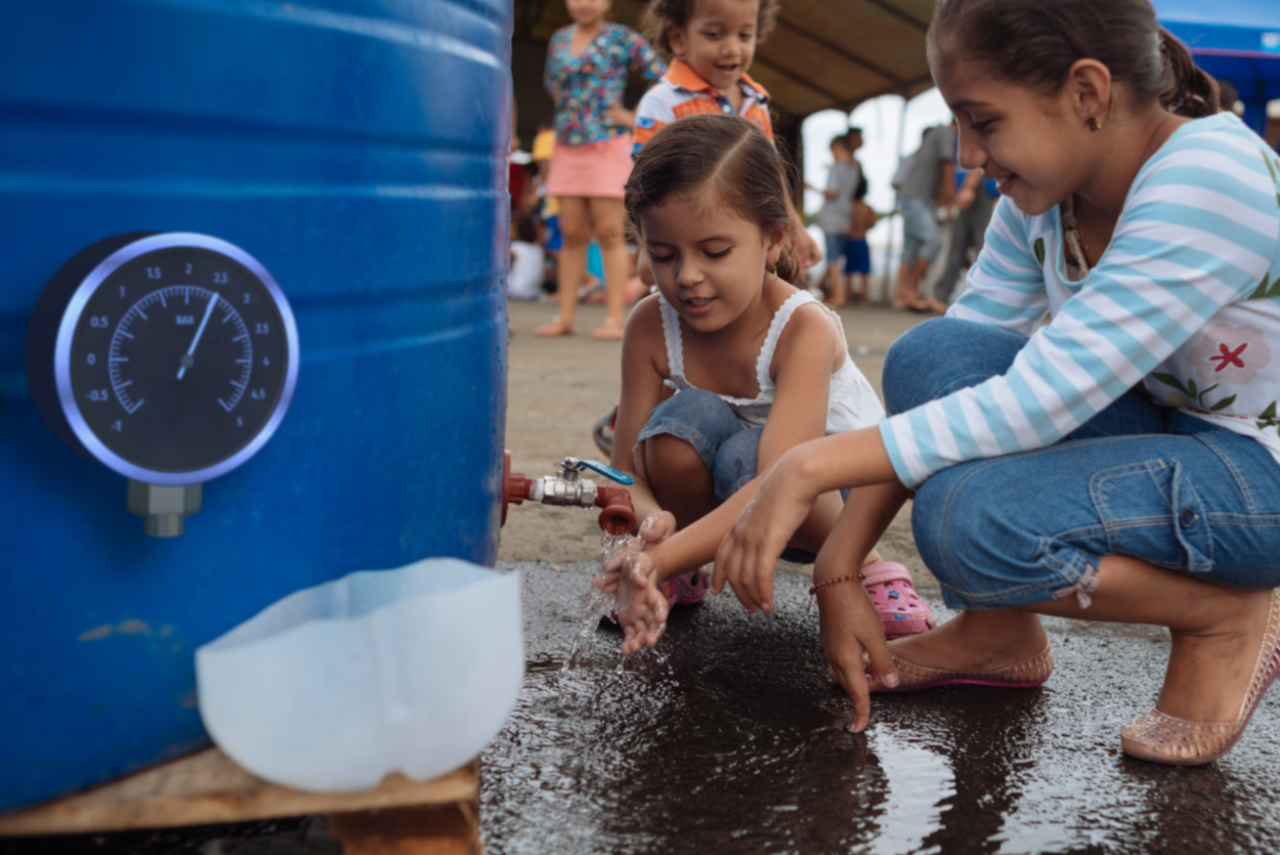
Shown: 2.5 bar
